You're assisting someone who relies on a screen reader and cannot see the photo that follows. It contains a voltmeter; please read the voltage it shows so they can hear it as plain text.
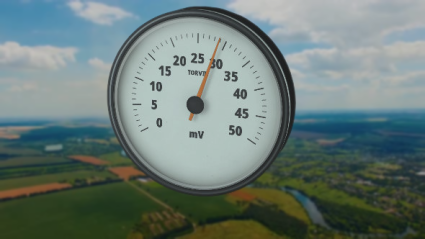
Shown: 29 mV
